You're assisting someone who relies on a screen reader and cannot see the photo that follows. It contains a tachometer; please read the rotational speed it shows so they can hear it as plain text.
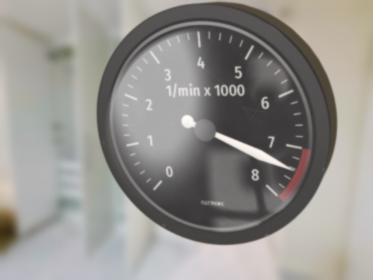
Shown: 7400 rpm
